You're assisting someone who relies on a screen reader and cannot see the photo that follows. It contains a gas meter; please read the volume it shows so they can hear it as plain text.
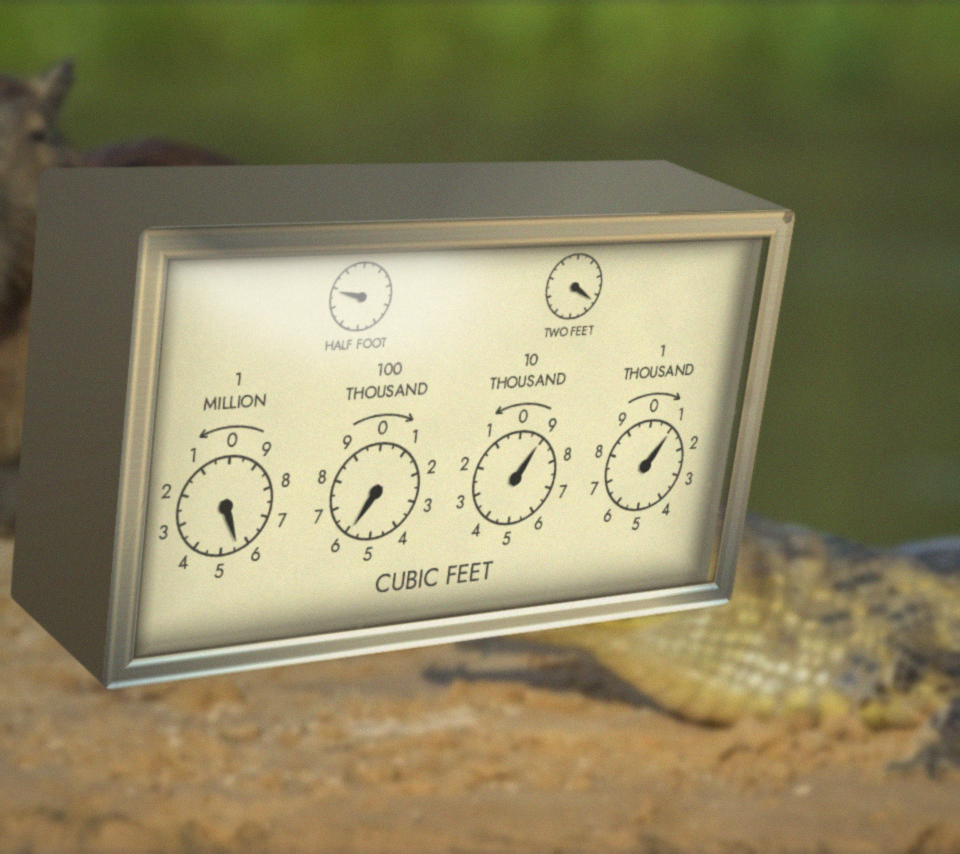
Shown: 559100 ft³
